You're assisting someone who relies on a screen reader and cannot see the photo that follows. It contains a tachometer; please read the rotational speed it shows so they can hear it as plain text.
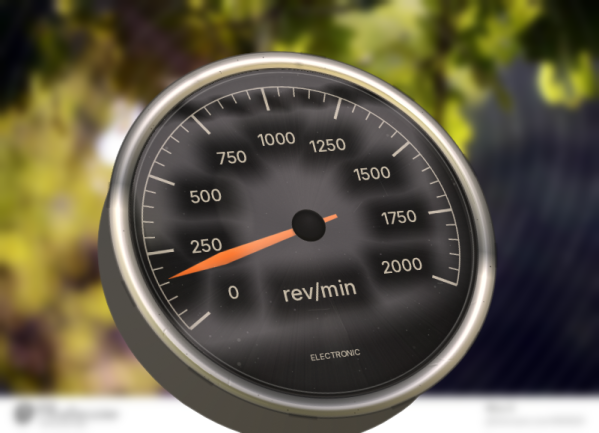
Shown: 150 rpm
